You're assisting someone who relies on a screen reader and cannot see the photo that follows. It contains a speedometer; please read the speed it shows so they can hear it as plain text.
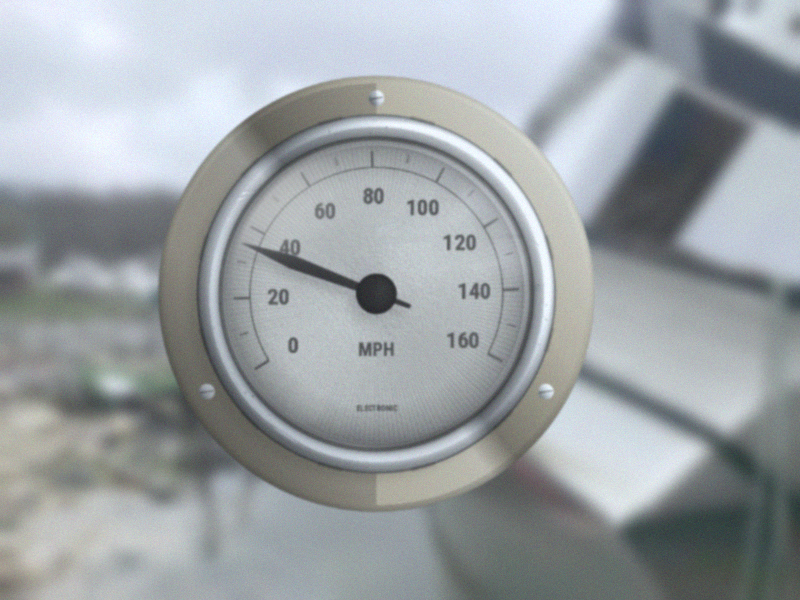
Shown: 35 mph
